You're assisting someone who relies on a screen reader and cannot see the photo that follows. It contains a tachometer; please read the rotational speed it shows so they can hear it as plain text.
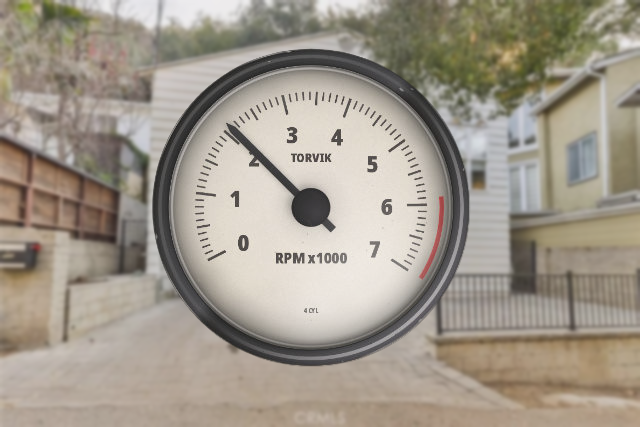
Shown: 2100 rpm
